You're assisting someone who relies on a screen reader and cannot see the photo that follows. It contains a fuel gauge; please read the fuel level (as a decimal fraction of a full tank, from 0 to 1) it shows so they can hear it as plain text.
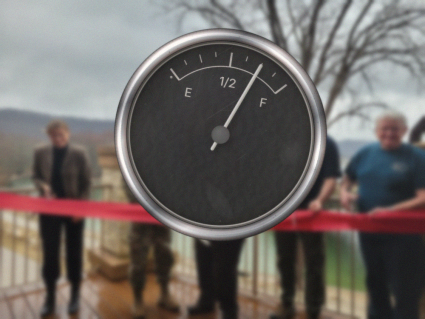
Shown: 0.75
